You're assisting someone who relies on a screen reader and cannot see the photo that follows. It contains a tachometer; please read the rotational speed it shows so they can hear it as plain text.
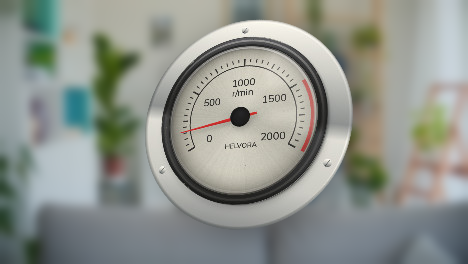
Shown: 150 rpm
